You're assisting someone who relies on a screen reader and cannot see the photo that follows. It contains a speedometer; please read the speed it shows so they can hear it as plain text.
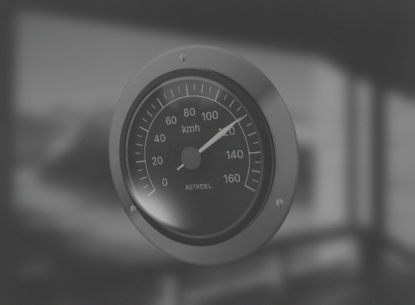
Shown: 120 km/h
